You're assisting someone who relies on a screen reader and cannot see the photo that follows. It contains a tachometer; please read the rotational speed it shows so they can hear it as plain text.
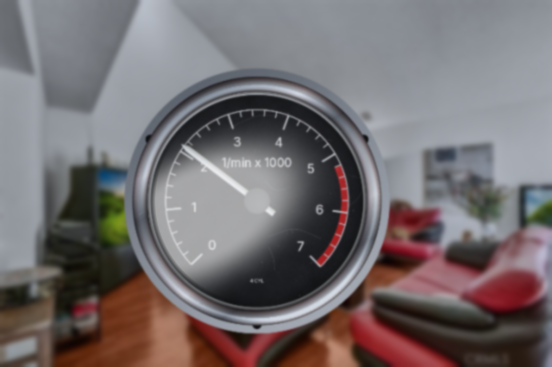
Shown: 2100 rpm
